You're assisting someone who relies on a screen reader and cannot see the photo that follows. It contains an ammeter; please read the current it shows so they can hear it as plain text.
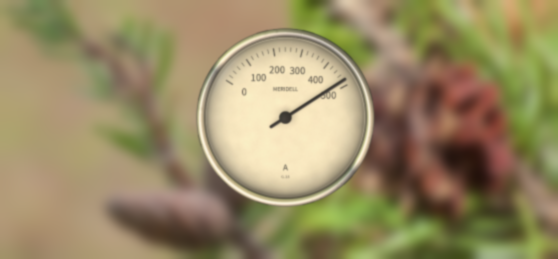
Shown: 480 A
